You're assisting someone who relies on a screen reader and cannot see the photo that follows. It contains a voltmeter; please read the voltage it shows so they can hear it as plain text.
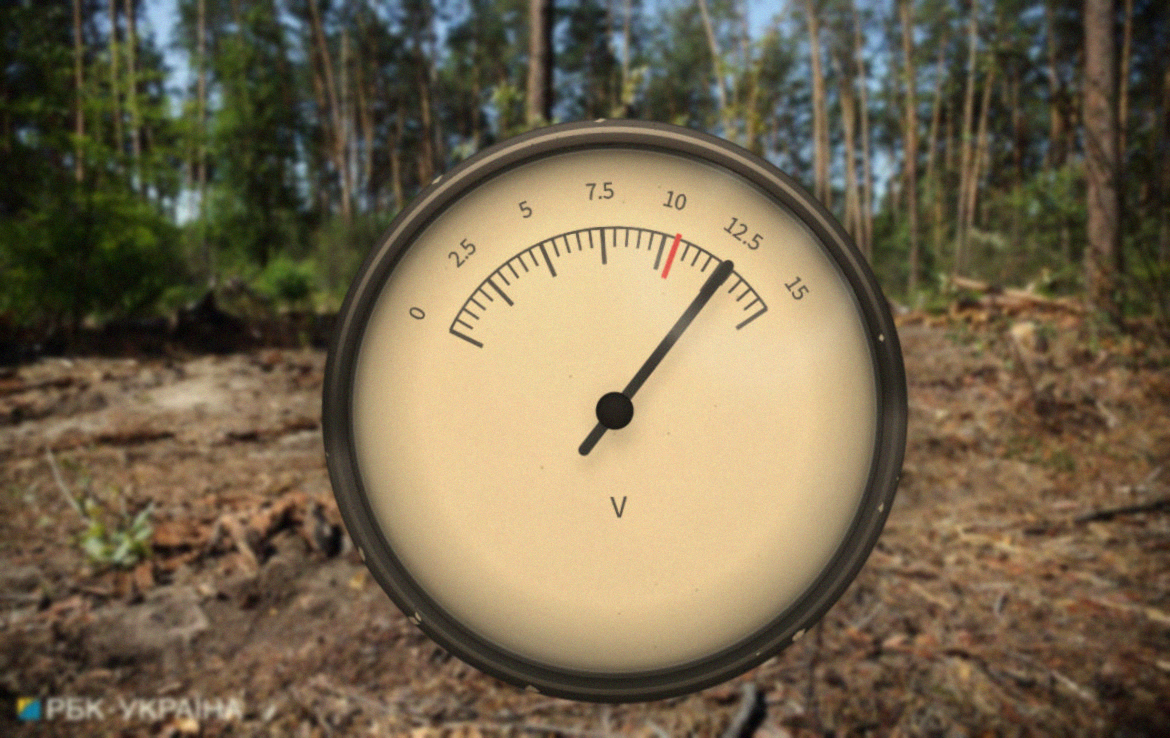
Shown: 12.75 V
